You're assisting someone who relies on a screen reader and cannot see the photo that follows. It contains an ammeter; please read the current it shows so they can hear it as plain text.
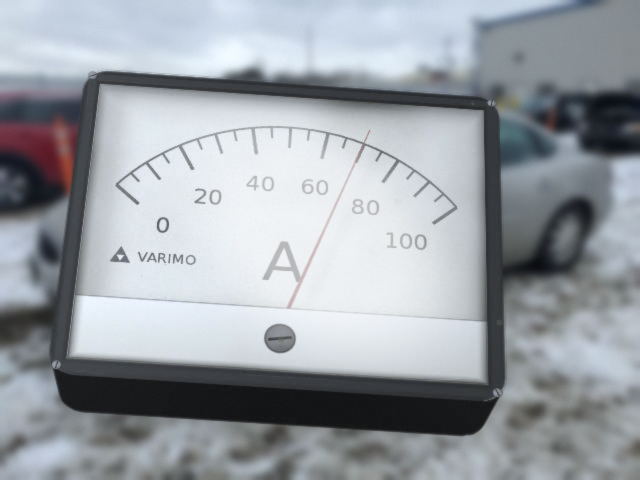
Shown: 70 A
